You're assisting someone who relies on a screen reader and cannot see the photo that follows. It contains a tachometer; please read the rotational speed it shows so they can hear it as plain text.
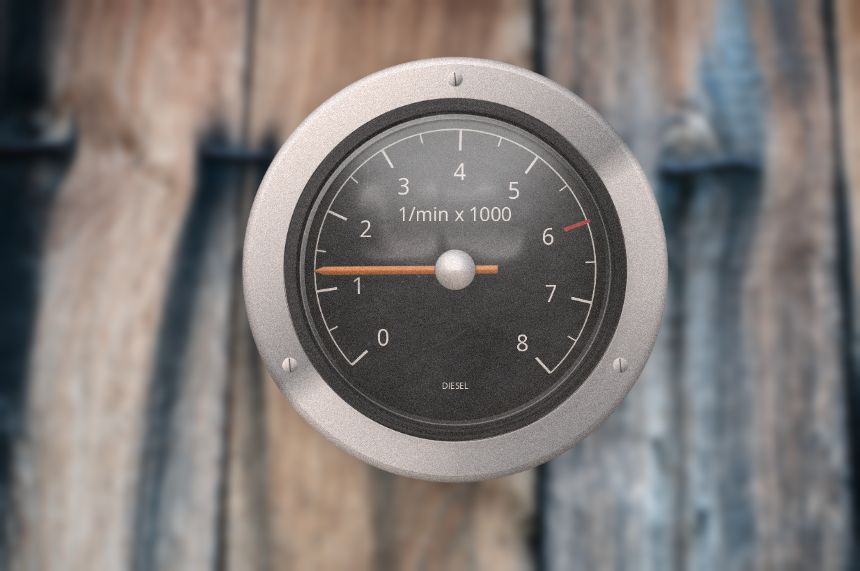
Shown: 1250 rpm
